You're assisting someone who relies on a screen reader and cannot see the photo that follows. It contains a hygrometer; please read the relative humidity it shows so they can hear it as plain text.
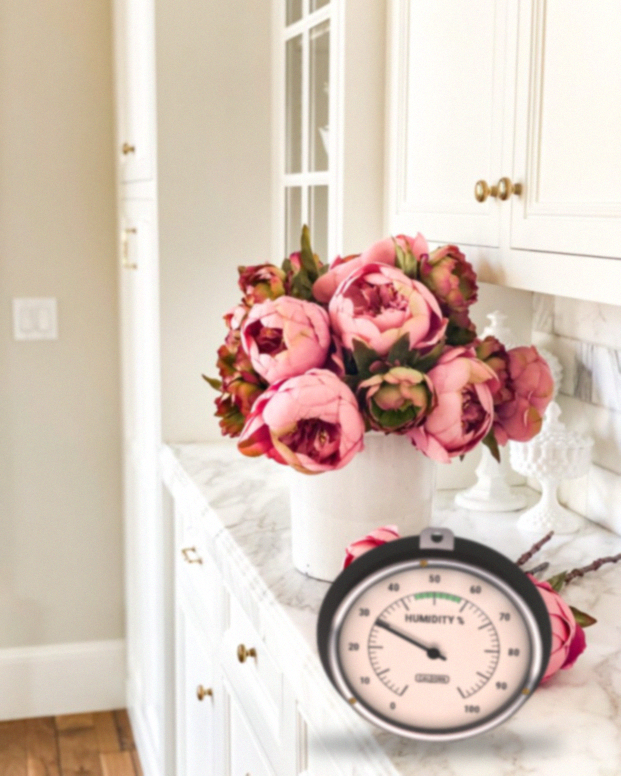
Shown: 30 %
